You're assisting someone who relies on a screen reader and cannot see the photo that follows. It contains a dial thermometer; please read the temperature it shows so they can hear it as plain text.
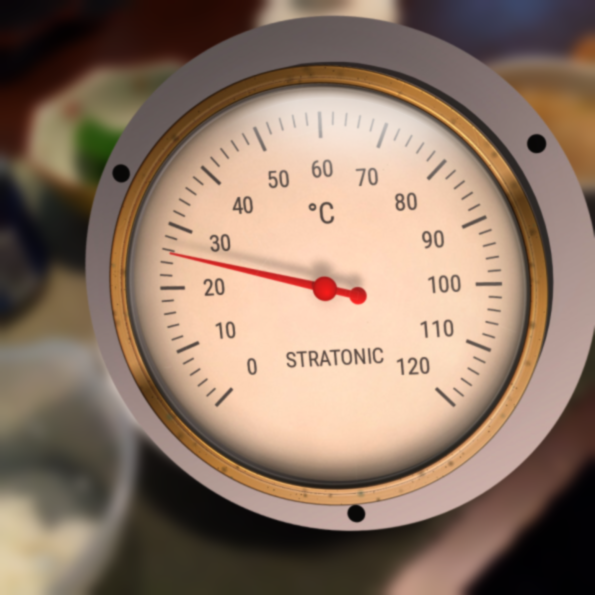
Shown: 26 °C
